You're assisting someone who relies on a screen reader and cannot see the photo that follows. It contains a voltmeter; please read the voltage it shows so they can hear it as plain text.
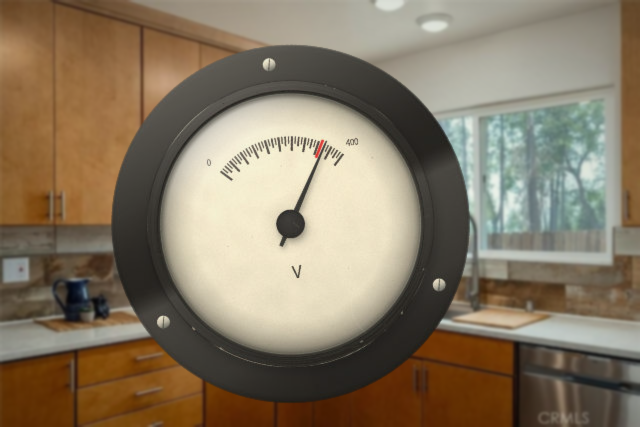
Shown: 340 V
